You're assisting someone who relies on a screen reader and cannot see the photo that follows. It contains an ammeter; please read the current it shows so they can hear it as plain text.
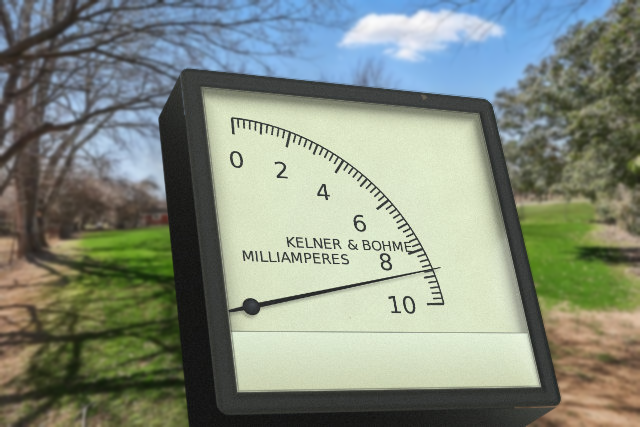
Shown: 8.8 mA
